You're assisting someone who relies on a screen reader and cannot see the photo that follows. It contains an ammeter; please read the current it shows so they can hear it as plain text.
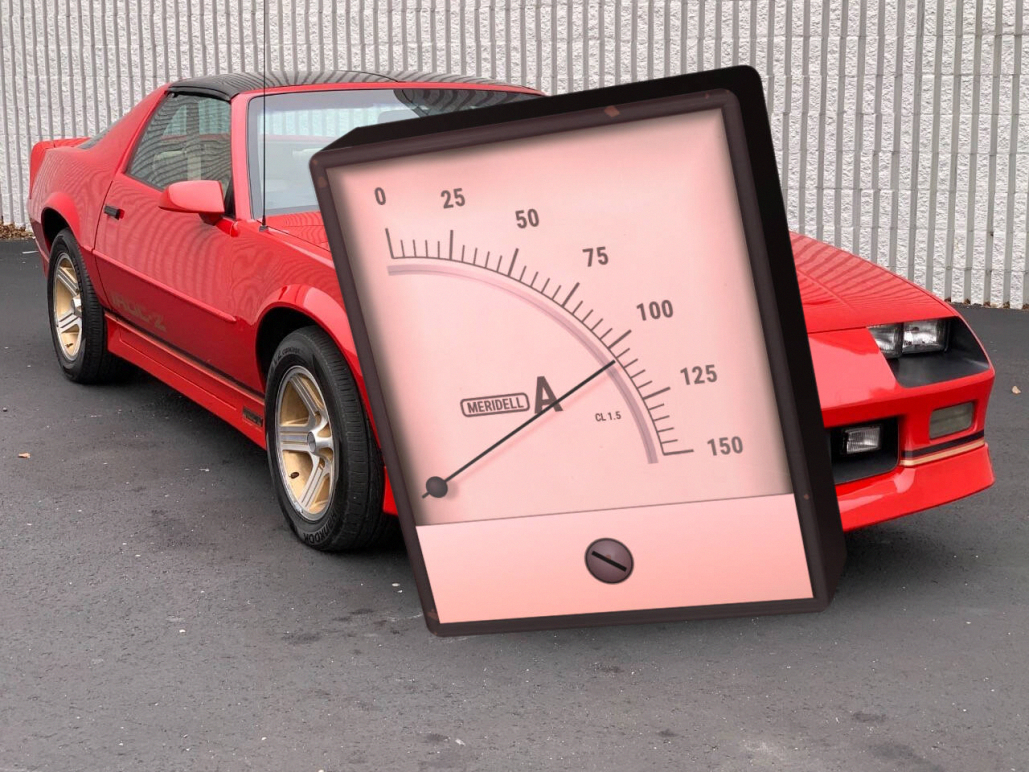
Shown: 105 A
